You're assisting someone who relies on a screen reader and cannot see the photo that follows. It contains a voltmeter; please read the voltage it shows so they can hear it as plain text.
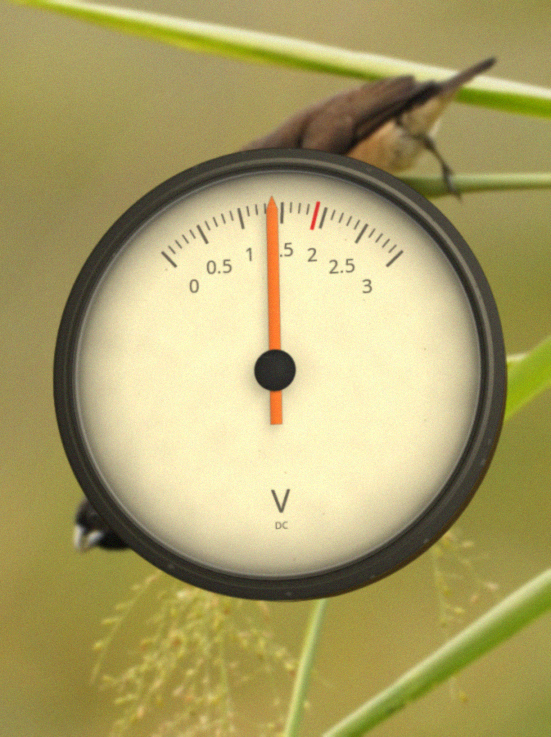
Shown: 1.4 V
